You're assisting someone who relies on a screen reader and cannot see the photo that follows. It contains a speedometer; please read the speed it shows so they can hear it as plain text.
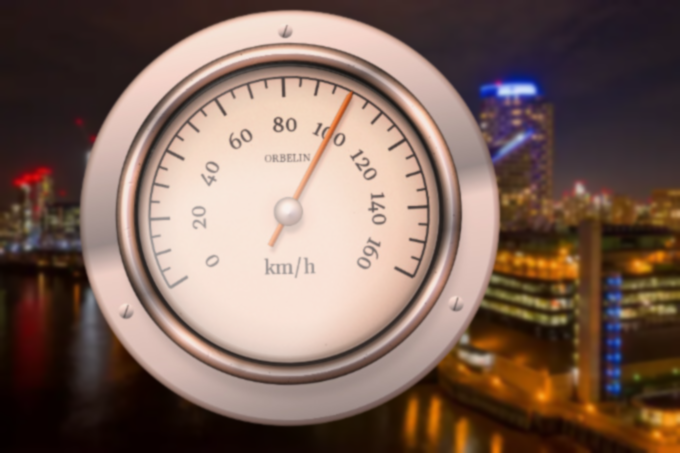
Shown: 100 km/h
